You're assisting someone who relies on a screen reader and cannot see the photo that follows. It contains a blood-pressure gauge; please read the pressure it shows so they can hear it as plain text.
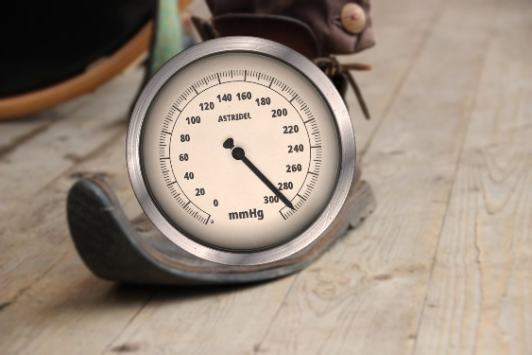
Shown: 290 mmHg
